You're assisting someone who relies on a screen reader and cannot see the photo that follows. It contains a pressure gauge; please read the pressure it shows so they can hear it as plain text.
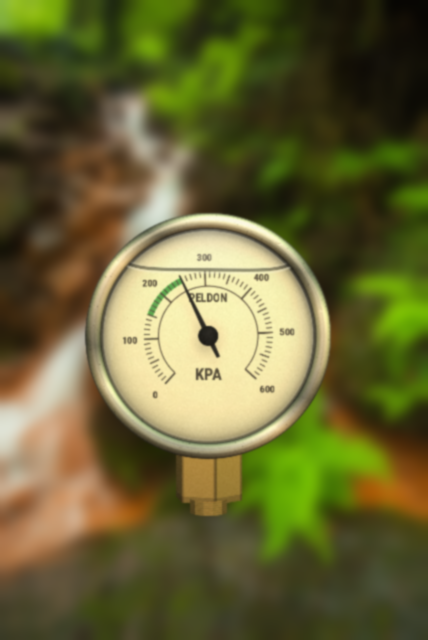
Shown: 250 kPa
